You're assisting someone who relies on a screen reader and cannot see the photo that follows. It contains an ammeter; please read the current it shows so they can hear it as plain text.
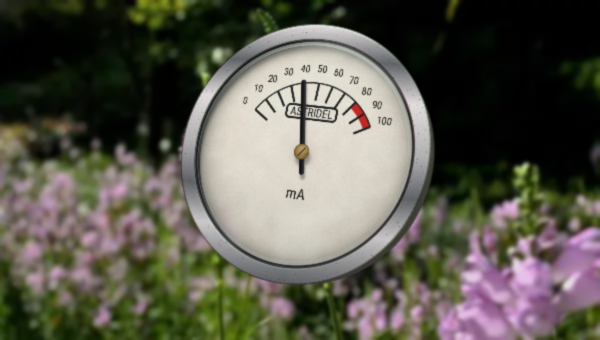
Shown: 40 mA
